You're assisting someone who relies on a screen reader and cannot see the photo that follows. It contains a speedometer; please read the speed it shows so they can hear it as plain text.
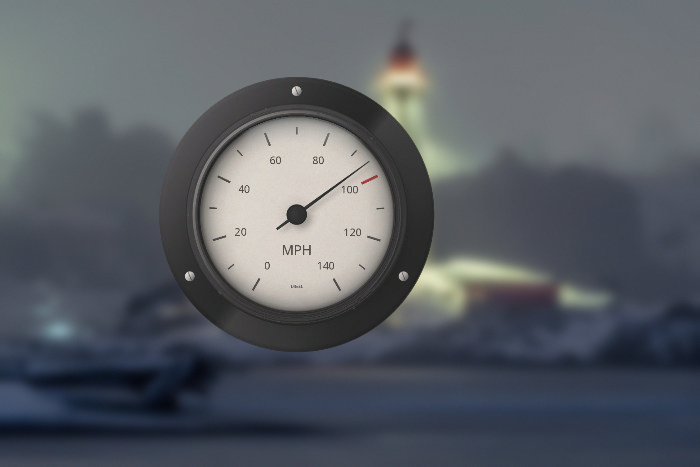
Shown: 95 mph
